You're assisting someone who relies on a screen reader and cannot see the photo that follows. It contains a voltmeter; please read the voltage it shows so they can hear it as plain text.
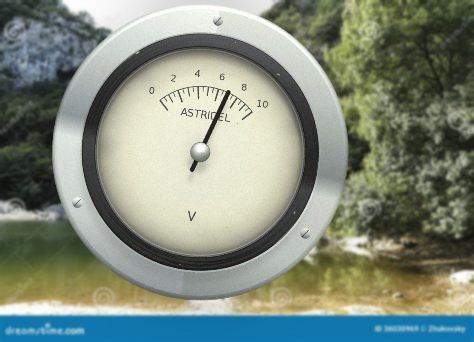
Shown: 7 V
